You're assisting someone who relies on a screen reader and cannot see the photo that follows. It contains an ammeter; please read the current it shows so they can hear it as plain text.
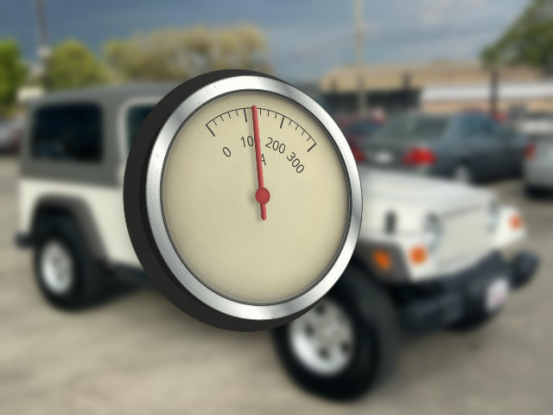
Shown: 120 A
